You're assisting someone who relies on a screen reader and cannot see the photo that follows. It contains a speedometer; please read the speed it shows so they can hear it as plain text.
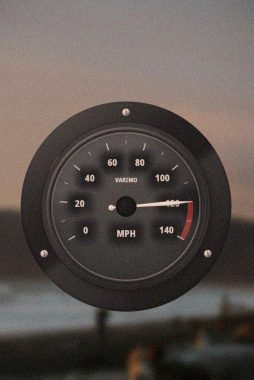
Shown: 120 mph
